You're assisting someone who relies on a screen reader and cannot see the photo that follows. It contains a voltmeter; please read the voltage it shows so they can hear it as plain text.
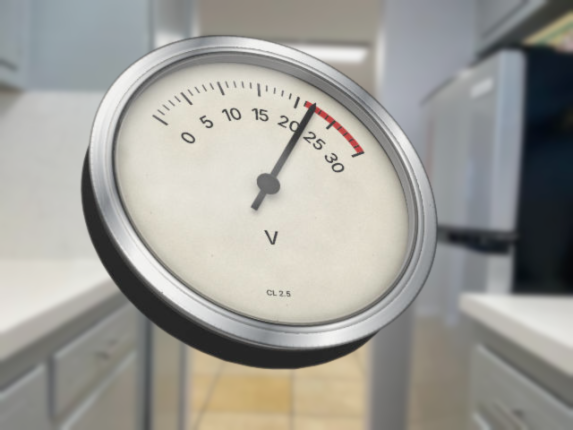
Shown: 22 V
